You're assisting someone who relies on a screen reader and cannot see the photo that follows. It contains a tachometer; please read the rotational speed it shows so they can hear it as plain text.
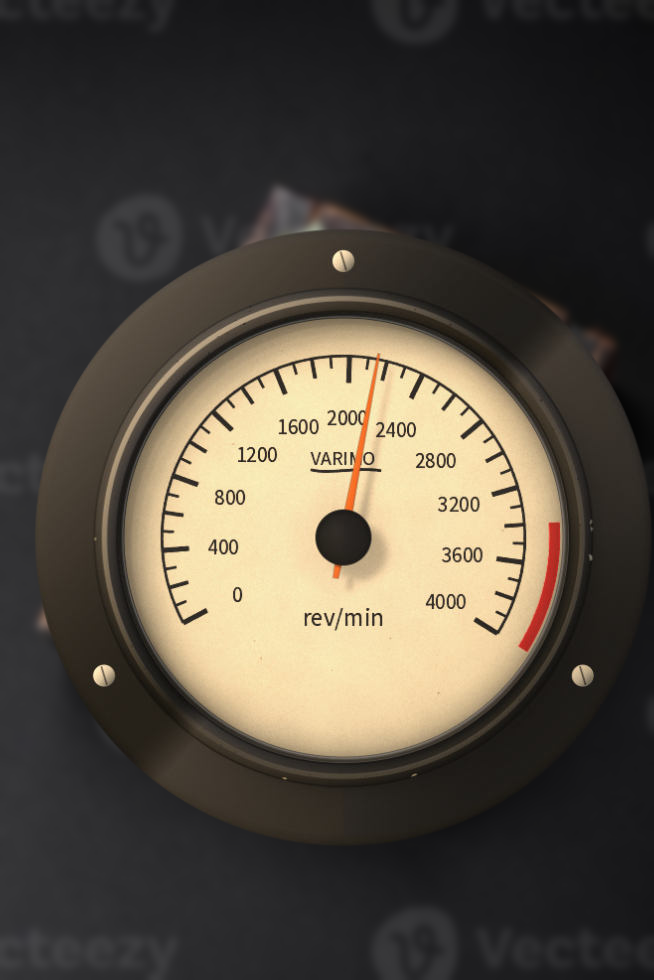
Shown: 2150 rpm
